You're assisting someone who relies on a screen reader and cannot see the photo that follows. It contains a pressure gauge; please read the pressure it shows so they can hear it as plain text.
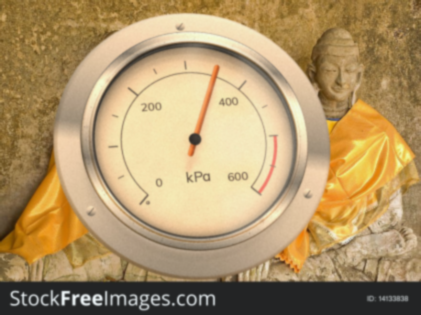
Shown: 350 kPa
